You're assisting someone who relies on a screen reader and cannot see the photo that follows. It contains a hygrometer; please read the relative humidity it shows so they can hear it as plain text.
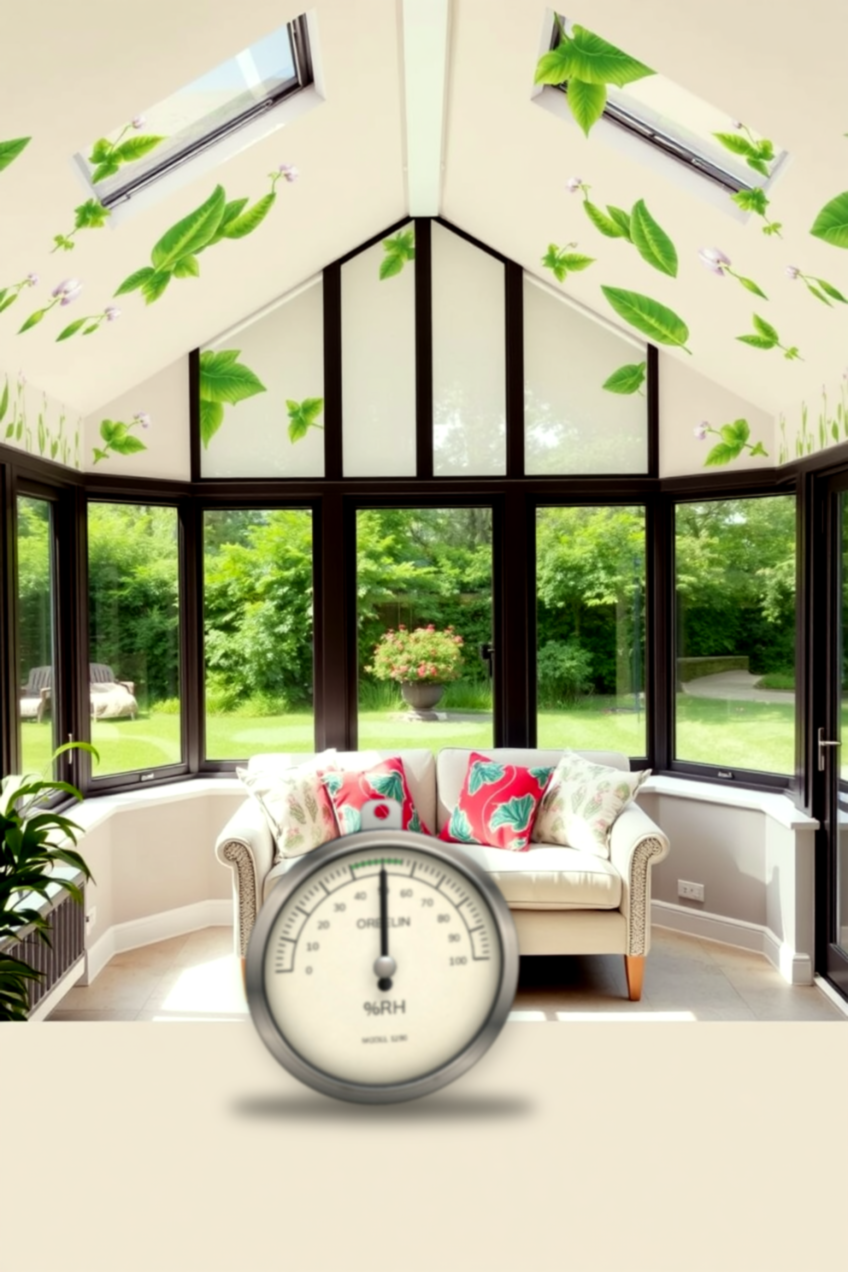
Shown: 50 %
